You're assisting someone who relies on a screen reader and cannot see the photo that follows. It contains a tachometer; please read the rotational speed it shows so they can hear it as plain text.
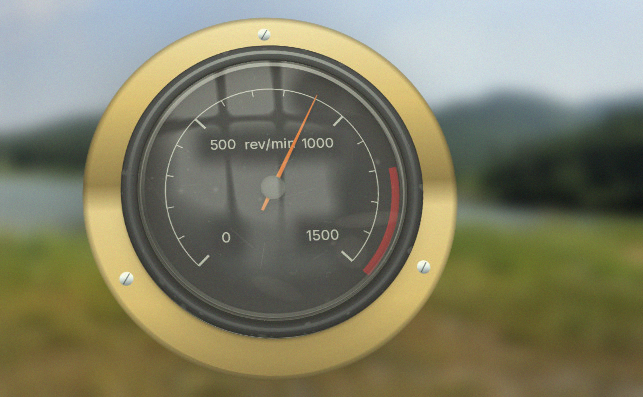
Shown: 900 rpm
